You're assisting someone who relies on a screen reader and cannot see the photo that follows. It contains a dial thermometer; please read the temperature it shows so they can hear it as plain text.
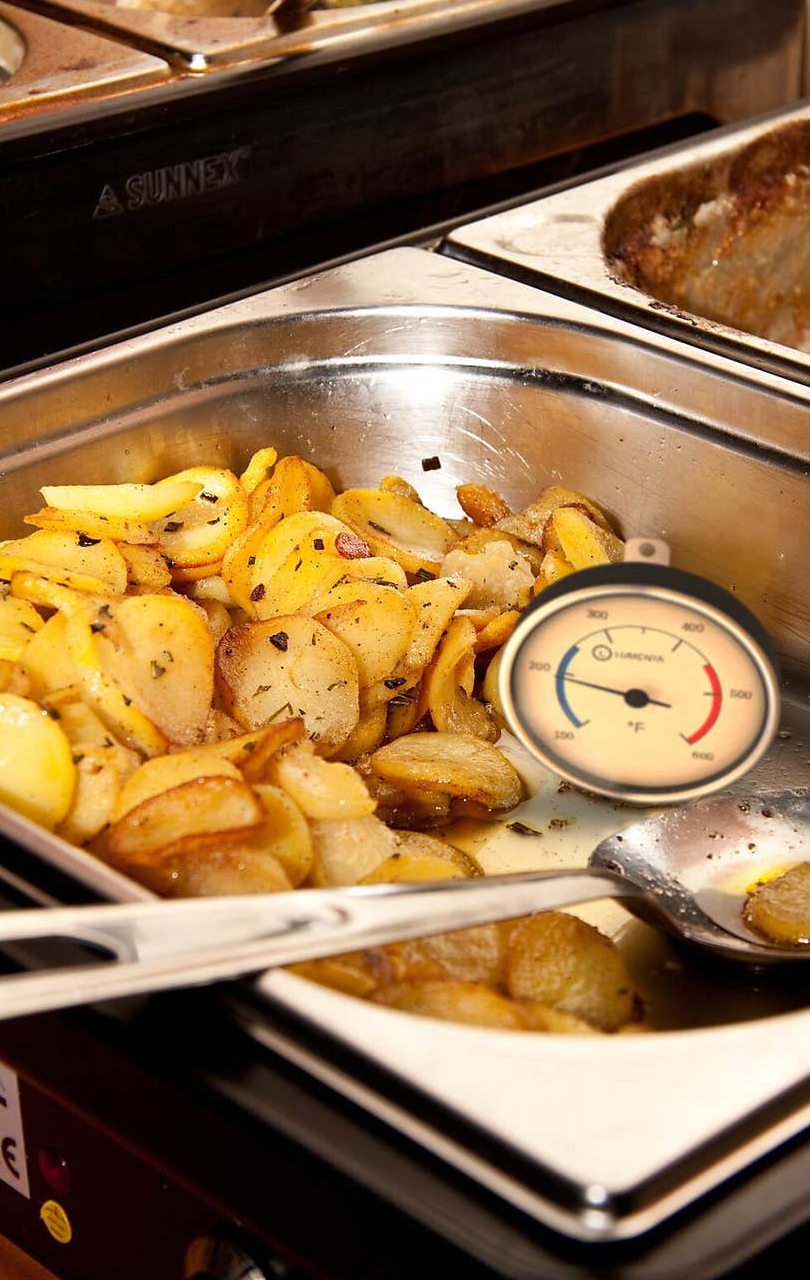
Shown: 200 °F
